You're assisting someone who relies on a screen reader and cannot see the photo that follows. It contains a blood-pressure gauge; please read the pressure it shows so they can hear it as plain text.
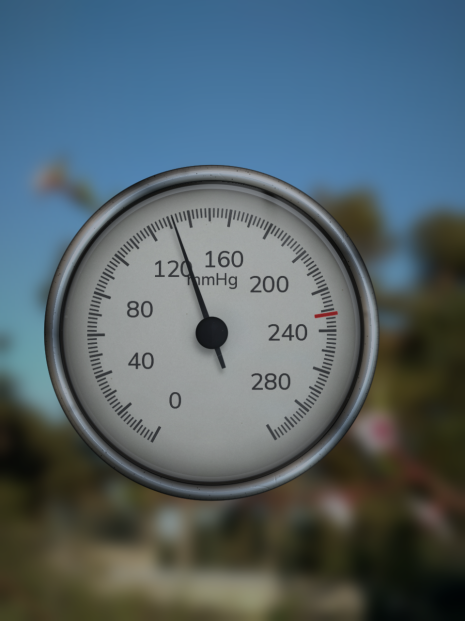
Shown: 132 mmHg
